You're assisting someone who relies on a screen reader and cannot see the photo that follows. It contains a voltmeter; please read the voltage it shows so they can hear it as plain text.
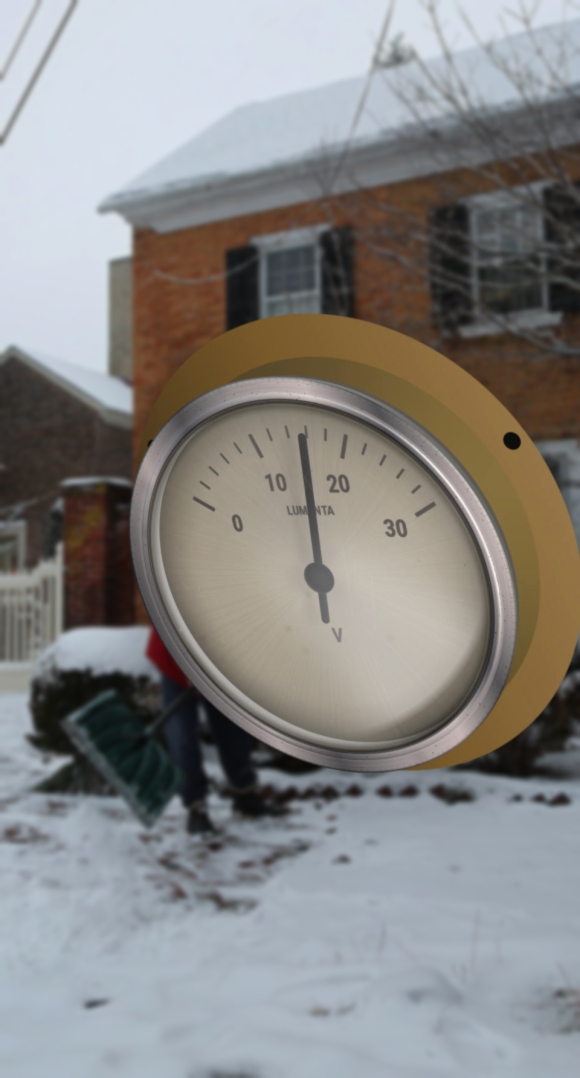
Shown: 16 V
